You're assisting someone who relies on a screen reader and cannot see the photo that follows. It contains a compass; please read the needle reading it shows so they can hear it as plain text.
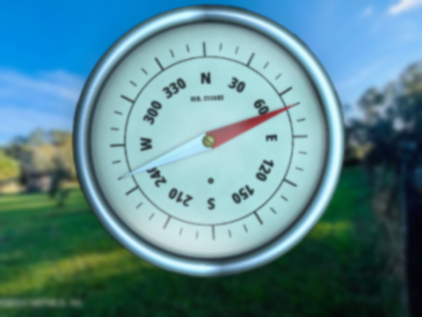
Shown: 70 °
